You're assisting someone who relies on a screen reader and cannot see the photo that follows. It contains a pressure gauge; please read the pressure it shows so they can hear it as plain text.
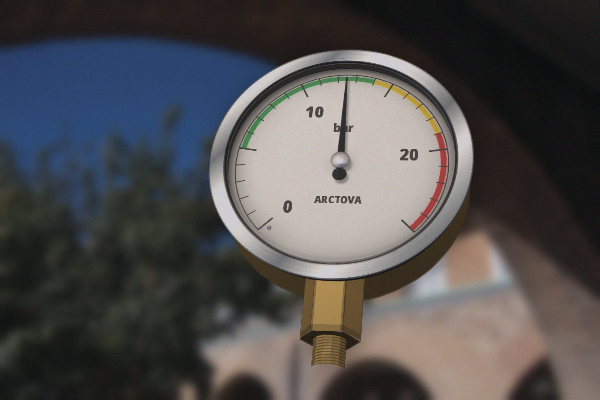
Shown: 12.5 bar
